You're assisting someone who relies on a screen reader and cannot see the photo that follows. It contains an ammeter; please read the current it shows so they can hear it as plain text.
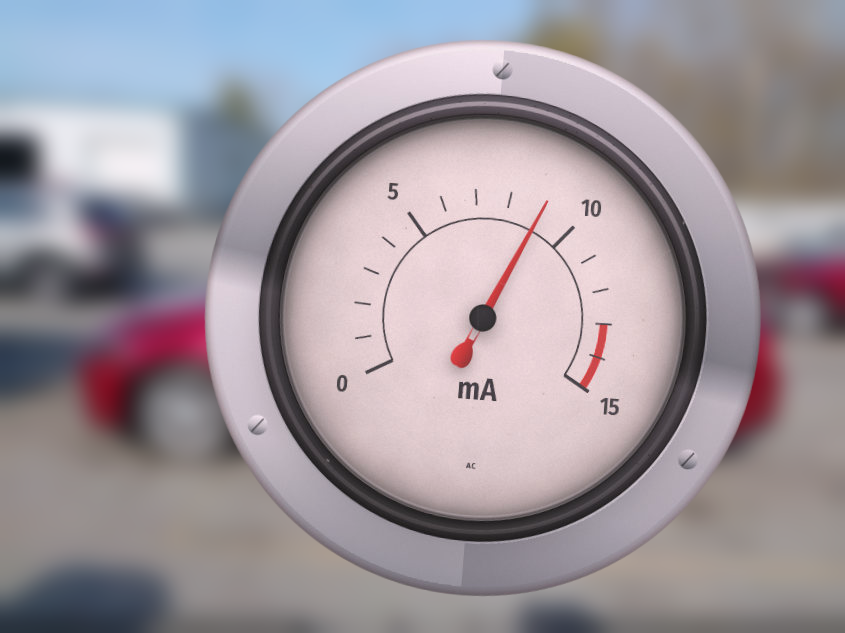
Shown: 9 mA
